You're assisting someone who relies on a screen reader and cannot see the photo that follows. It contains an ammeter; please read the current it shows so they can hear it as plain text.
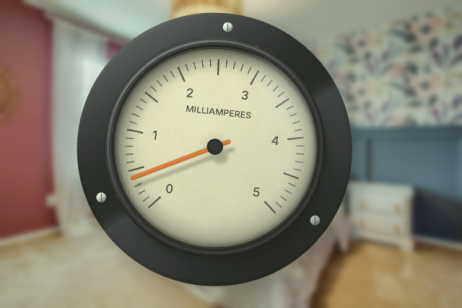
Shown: 0.4 mA
